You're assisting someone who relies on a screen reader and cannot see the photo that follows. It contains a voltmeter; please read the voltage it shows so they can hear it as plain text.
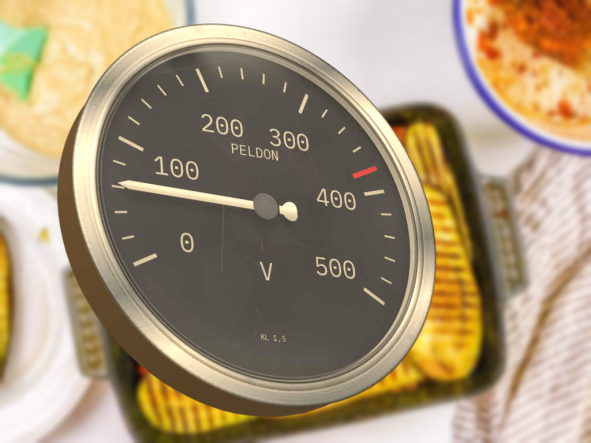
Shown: 60 V
